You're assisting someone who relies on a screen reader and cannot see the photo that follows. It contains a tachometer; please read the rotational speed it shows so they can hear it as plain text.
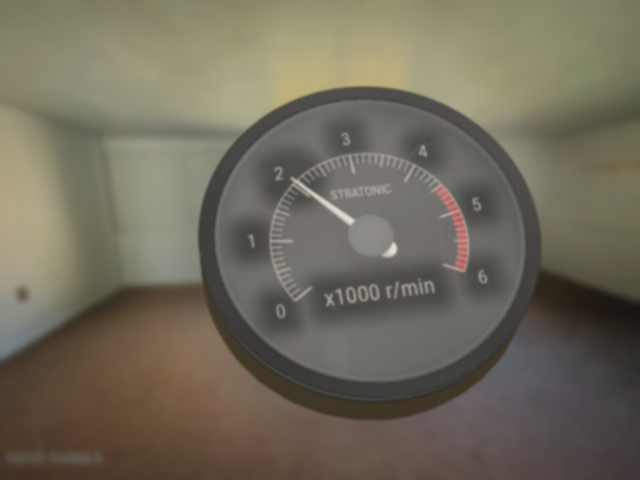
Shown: 2000 rpm
